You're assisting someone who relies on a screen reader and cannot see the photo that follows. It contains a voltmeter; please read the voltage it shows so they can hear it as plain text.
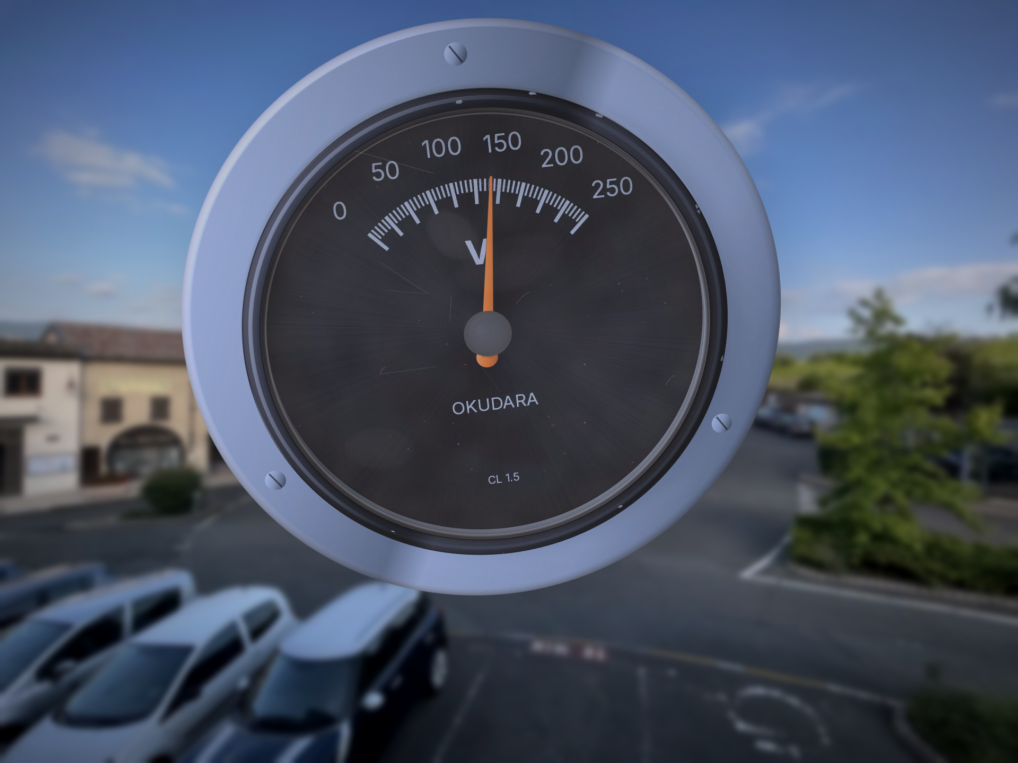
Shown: 140 V
